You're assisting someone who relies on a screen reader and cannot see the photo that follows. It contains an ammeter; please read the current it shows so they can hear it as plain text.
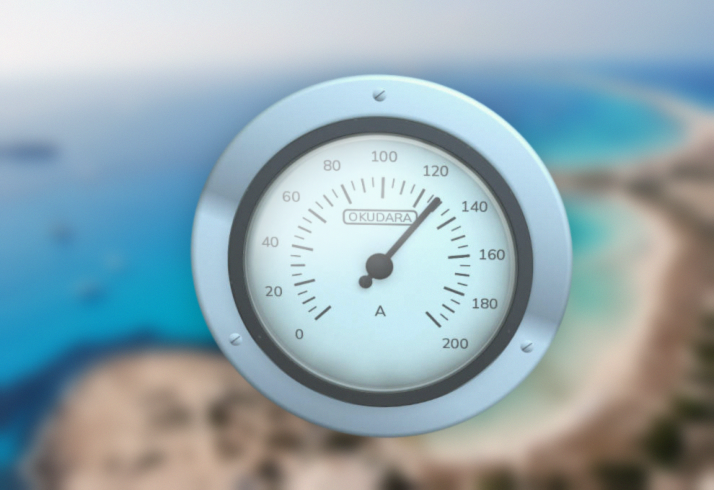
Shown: 127.5 A
